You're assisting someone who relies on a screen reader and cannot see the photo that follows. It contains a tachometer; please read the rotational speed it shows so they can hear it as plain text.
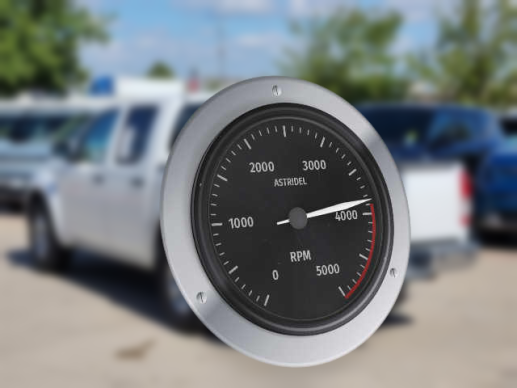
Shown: 3850 rpm
